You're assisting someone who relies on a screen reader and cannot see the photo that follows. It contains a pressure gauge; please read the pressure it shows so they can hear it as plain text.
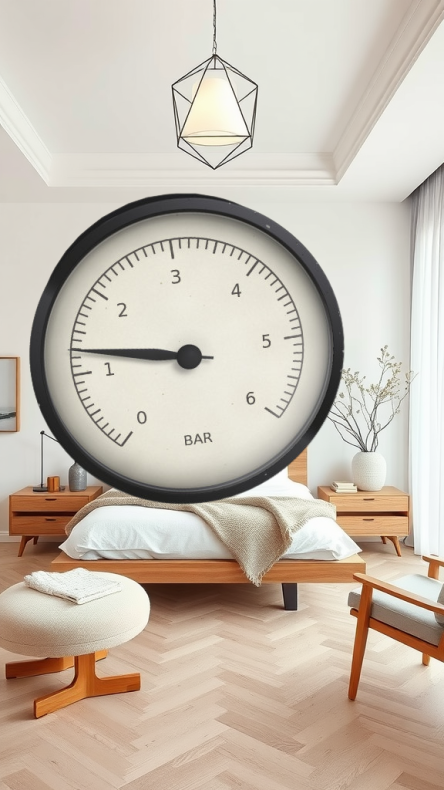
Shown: 1.3 bar
